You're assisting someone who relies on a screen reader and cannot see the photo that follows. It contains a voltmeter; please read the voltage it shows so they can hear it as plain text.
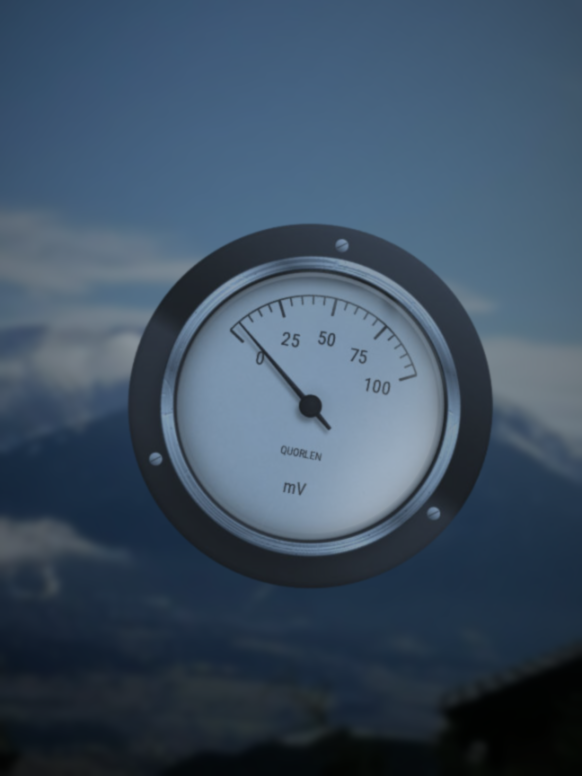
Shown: 5 mV
